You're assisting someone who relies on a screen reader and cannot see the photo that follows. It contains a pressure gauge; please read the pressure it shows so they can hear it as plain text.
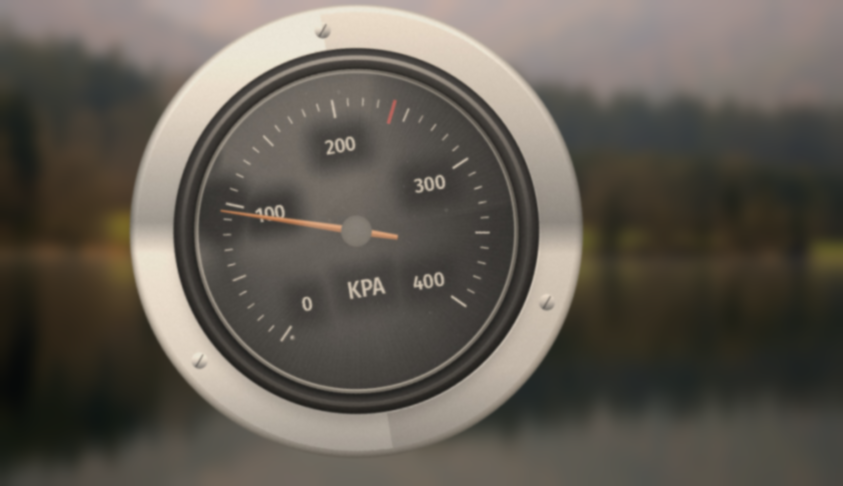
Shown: 95 kPa
